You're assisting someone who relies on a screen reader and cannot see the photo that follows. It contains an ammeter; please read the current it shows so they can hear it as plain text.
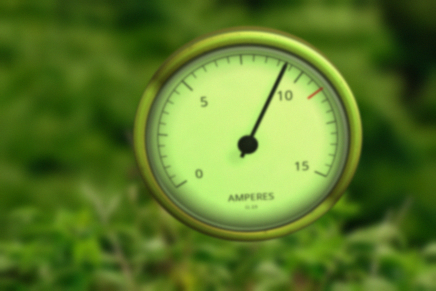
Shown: 9.25 A
